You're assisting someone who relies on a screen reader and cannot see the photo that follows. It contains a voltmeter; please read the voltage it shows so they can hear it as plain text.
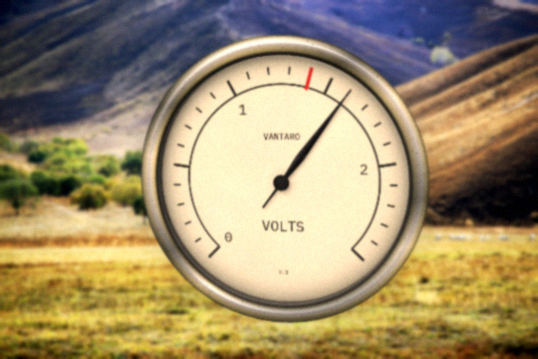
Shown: 1.6 V
